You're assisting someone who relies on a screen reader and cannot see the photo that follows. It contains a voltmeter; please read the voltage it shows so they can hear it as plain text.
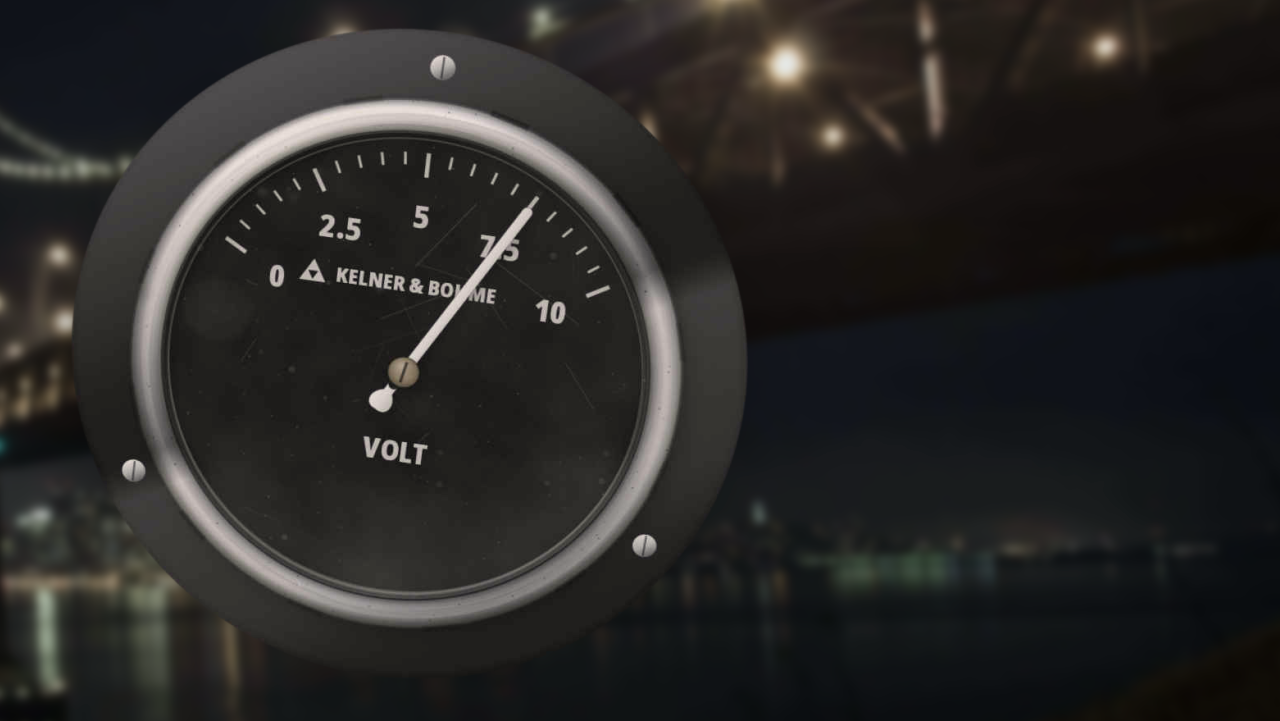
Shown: 7.5 V
